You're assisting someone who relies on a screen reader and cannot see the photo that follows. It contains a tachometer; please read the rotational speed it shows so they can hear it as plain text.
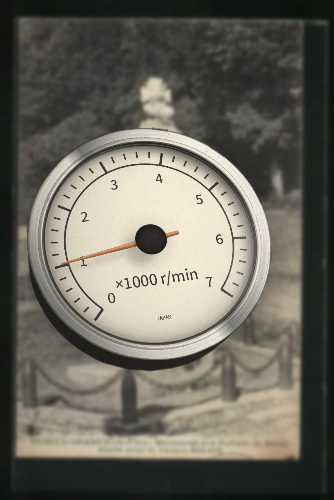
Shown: 1000 rpm
